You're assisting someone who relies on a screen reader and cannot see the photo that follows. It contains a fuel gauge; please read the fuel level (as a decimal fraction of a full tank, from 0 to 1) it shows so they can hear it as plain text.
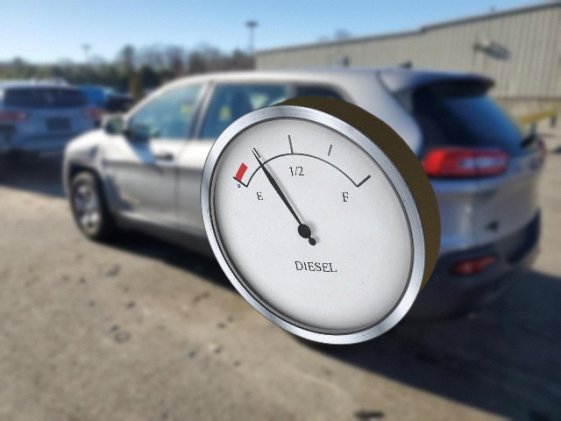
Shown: 0.25
